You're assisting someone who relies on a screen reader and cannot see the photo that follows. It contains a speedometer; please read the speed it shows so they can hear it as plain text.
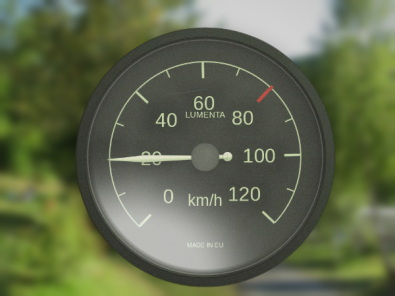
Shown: 20 km/h
